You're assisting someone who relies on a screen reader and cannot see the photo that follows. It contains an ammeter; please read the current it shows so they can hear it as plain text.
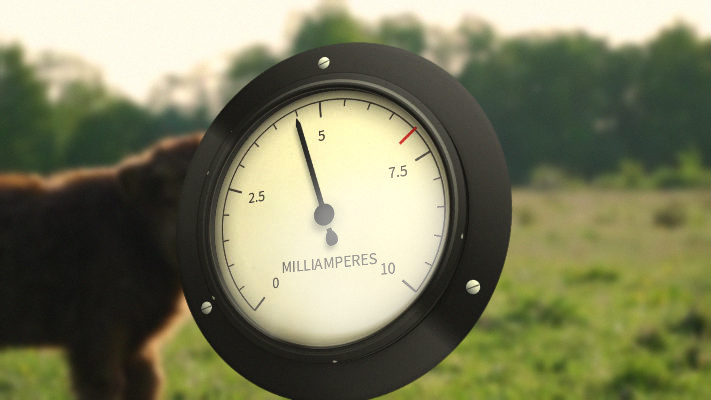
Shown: 4.5 mA
